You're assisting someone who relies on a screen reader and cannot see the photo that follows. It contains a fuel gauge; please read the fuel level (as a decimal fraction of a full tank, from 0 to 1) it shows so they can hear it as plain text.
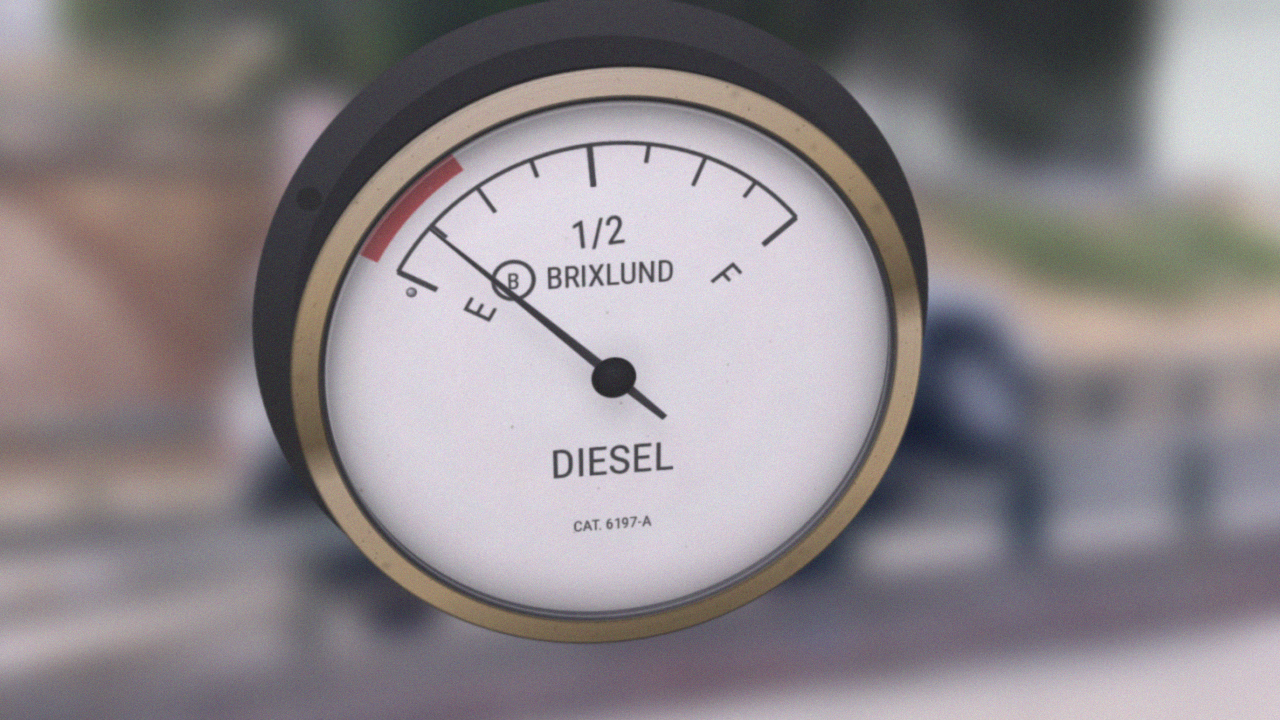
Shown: 0.125
